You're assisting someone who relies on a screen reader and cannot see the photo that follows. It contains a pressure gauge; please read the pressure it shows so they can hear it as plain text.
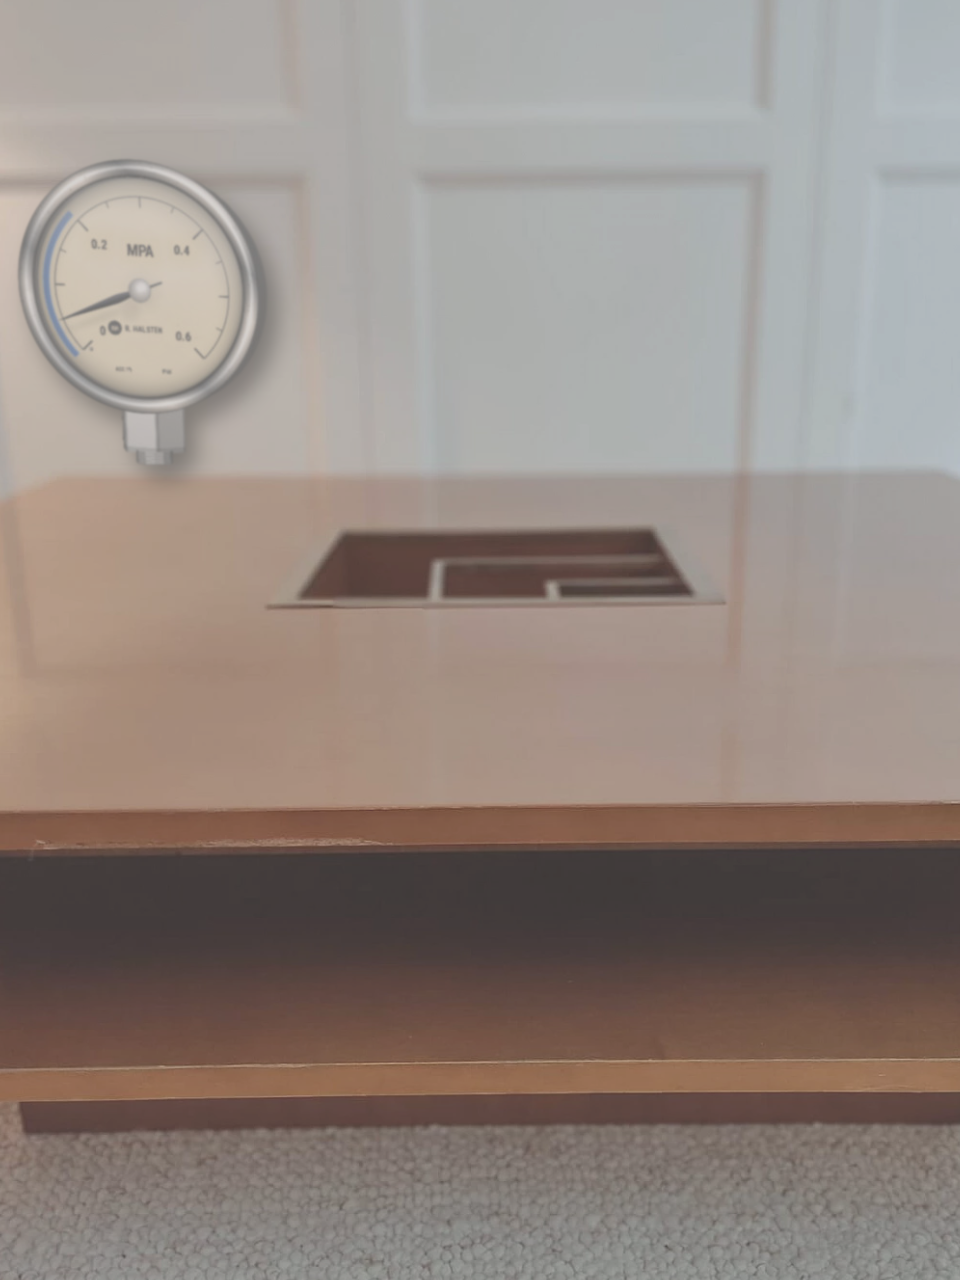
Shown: 0.05 MPa
